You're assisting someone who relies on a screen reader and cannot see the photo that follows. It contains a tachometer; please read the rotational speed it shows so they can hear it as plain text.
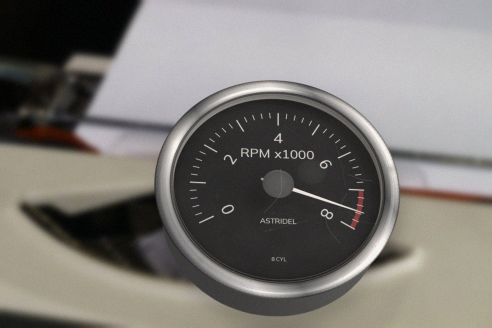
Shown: 7600 rpm
